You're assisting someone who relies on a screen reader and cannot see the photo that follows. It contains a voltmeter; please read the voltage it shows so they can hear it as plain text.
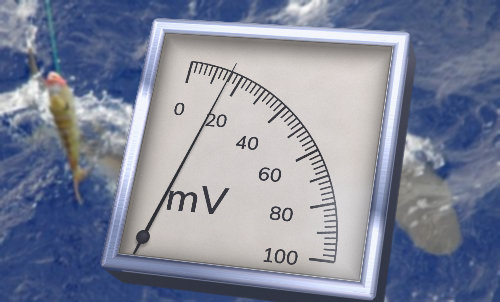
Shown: 16 mV
